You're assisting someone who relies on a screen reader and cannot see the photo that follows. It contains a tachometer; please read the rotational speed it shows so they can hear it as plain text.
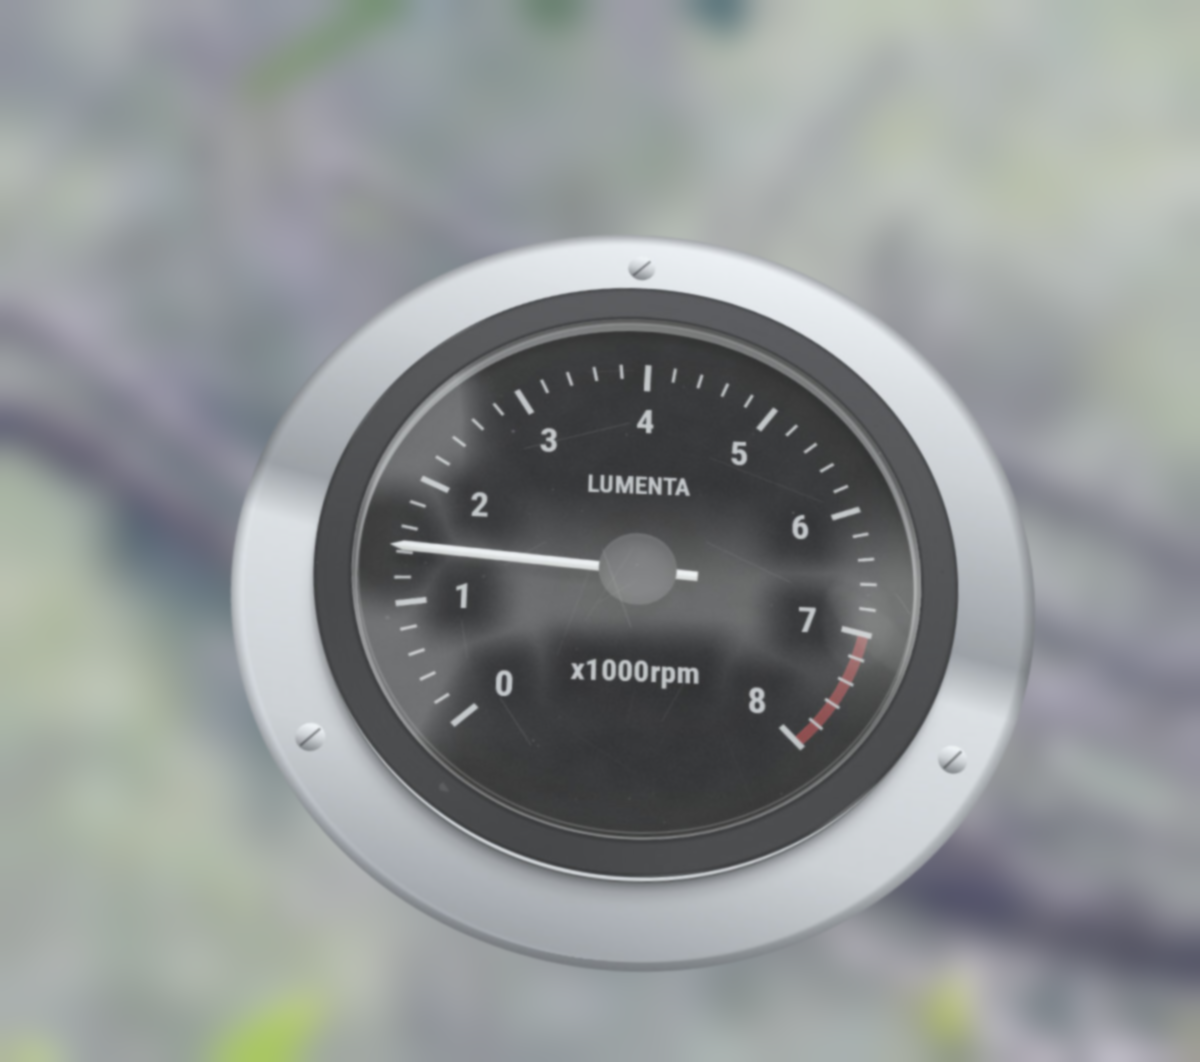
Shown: 1400 rpm
